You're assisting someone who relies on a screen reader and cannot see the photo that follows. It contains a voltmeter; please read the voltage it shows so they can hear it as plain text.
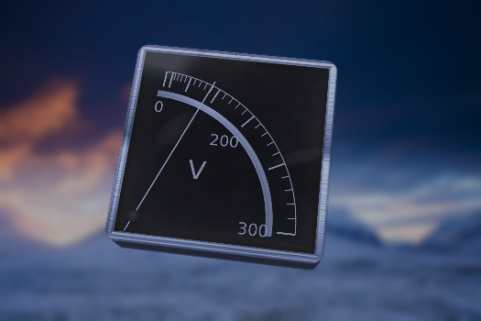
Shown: 140 V
